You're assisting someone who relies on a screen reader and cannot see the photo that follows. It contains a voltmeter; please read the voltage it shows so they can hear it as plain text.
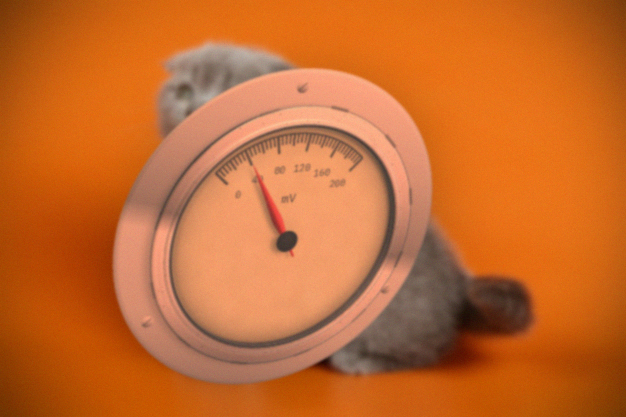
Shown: 40 mV
